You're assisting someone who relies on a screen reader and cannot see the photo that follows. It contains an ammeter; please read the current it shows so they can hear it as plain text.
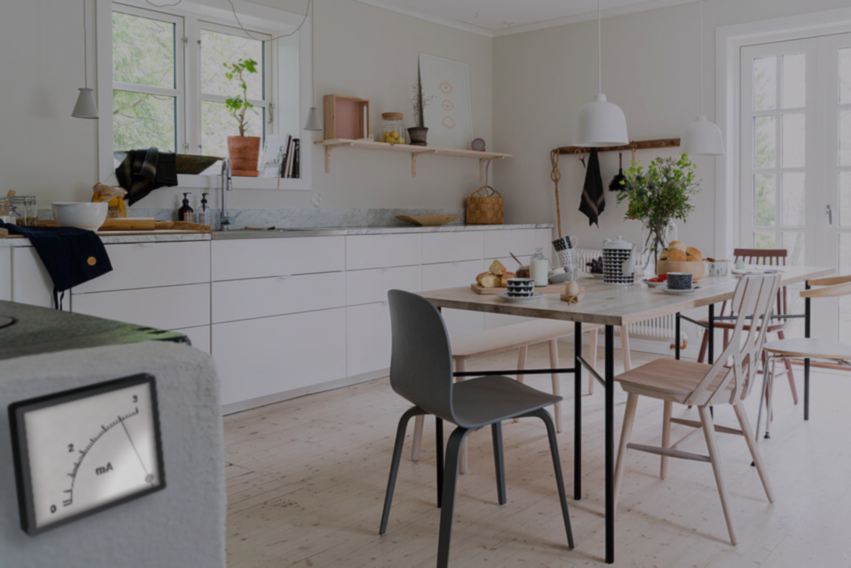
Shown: 2.75 mA
